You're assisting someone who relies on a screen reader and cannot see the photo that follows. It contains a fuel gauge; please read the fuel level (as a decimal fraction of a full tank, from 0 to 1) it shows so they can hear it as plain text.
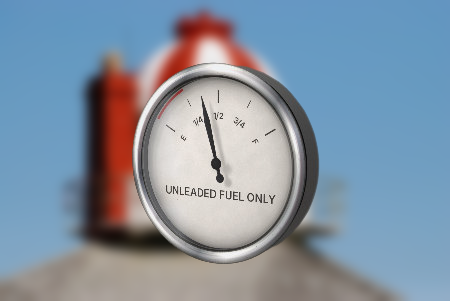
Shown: 0.375
